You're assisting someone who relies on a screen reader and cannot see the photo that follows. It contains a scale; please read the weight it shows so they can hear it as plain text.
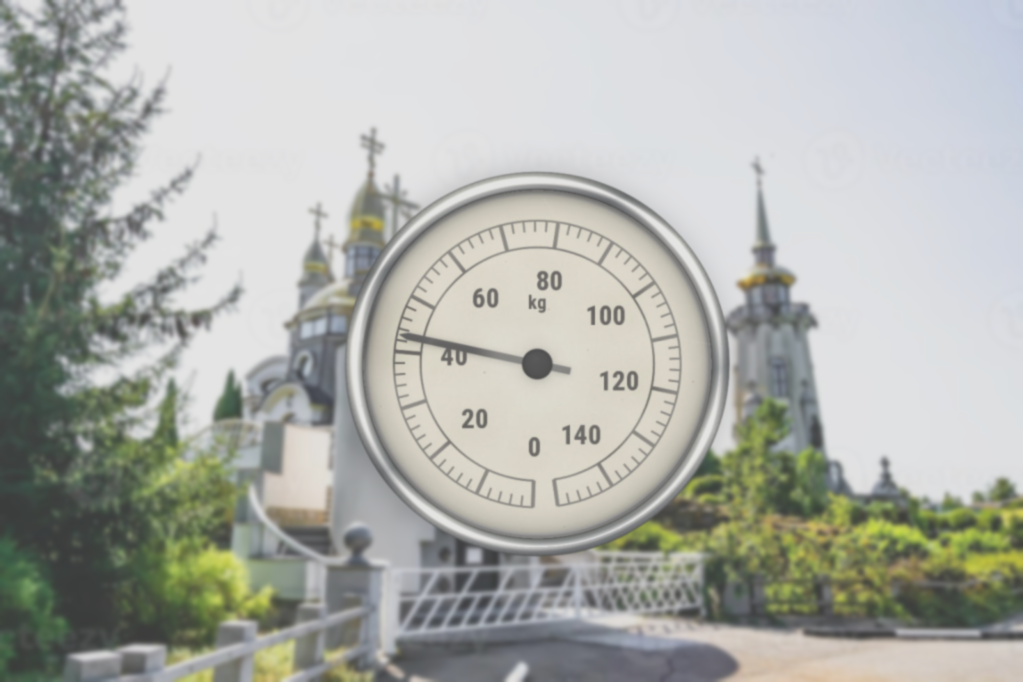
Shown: 43 kg
